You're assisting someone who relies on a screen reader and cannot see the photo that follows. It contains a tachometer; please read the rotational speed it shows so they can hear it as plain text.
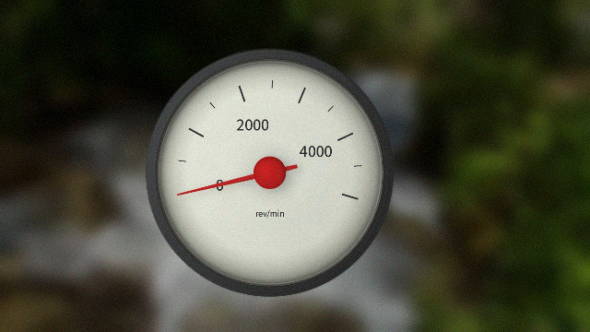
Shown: 0 rpm
